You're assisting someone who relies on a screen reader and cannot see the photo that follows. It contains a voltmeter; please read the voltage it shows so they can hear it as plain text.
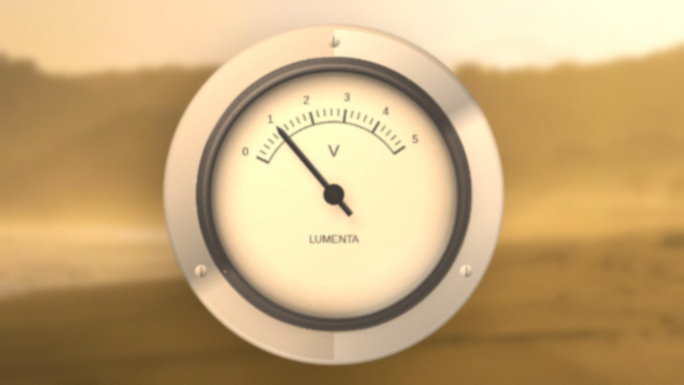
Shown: 1 V
